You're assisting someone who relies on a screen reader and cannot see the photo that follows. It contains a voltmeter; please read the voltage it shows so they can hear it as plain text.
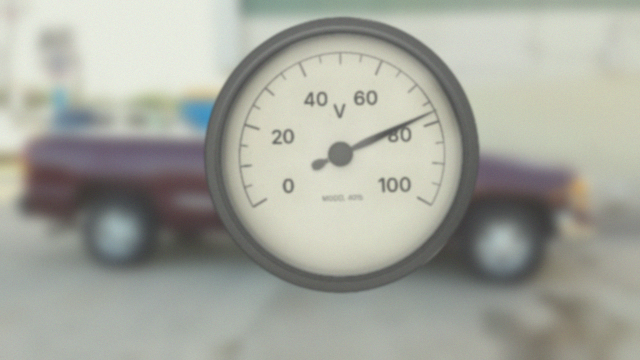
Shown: 77.5 V
